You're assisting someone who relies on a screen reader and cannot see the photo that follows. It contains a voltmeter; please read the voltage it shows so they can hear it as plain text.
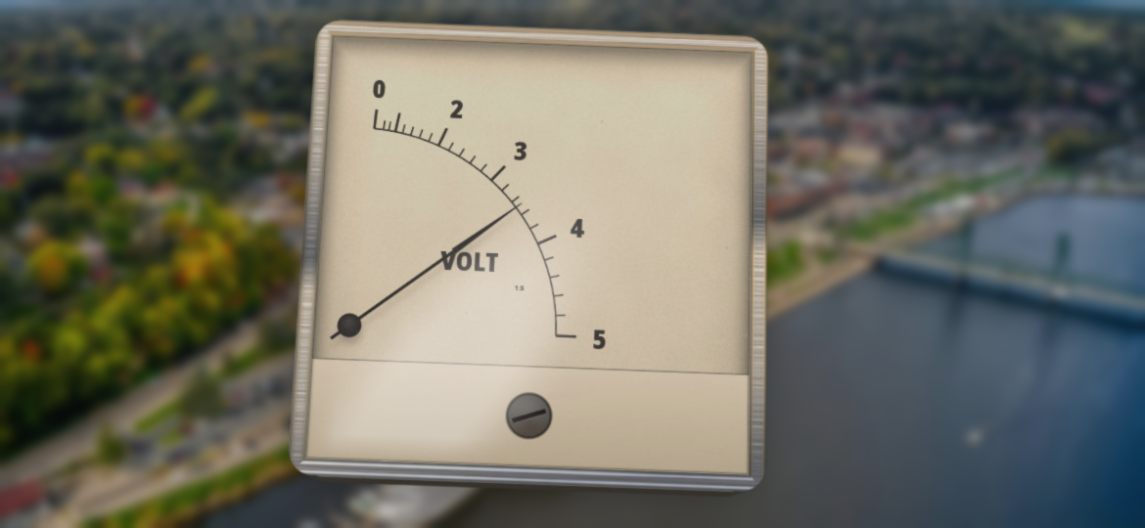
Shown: 3.5 V
